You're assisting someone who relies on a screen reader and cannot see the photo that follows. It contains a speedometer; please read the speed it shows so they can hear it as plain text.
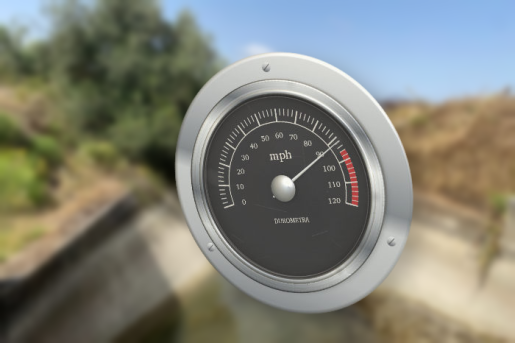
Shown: 92 mph
